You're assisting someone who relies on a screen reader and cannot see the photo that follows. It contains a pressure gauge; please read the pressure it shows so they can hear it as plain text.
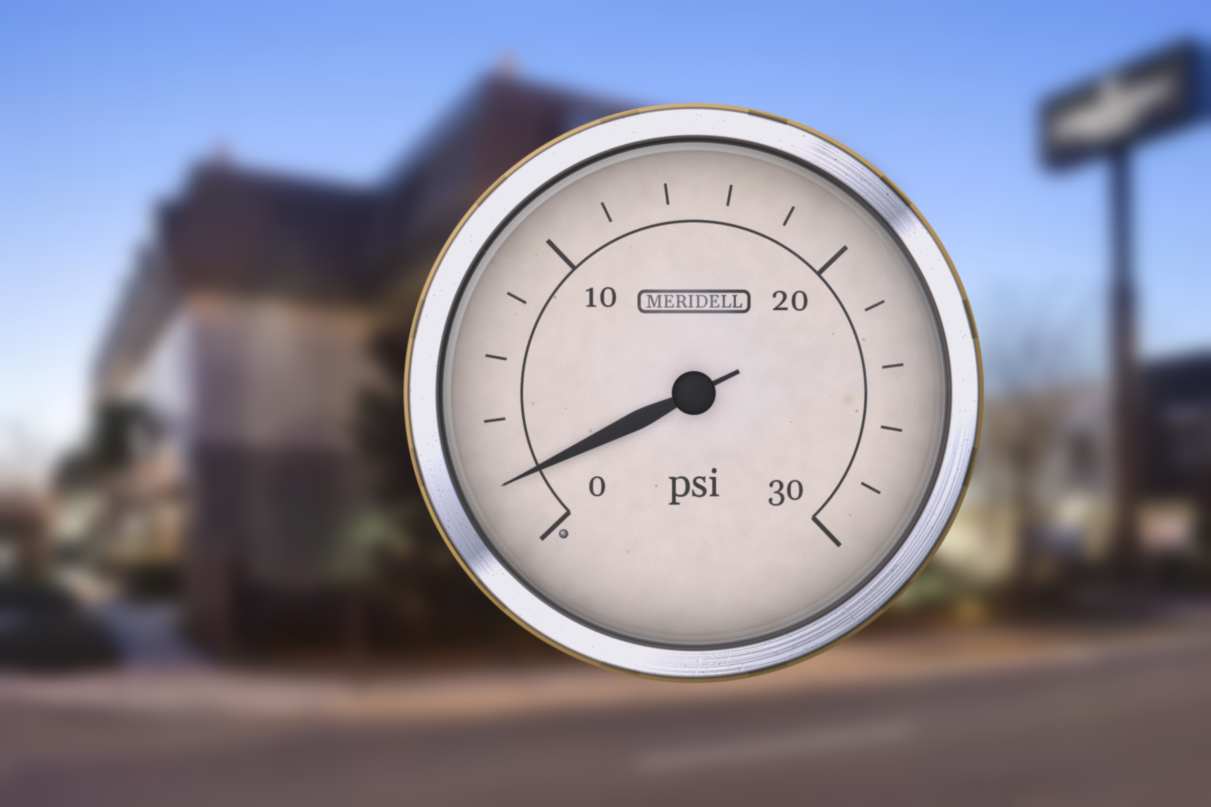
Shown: 2 psi
